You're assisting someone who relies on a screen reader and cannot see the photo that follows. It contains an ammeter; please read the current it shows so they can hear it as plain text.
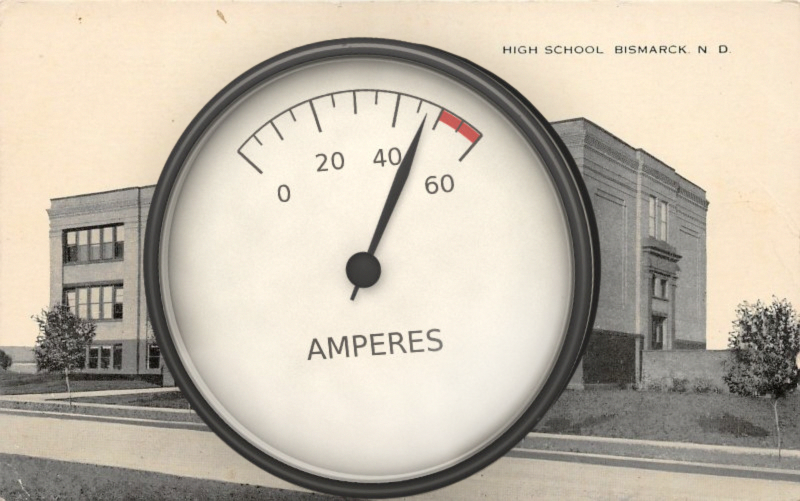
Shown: 47.5 A
